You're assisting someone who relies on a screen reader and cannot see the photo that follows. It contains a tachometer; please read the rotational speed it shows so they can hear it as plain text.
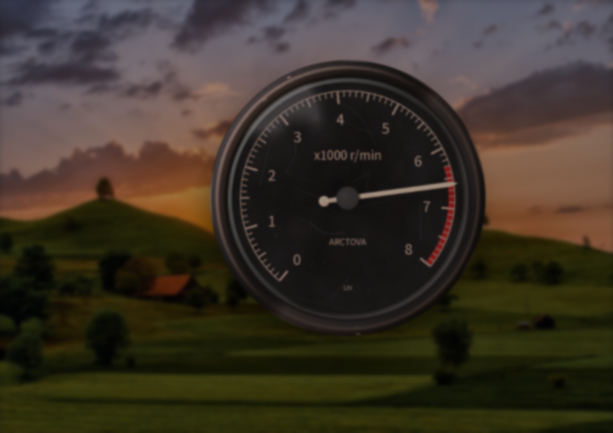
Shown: 6600 rpm
